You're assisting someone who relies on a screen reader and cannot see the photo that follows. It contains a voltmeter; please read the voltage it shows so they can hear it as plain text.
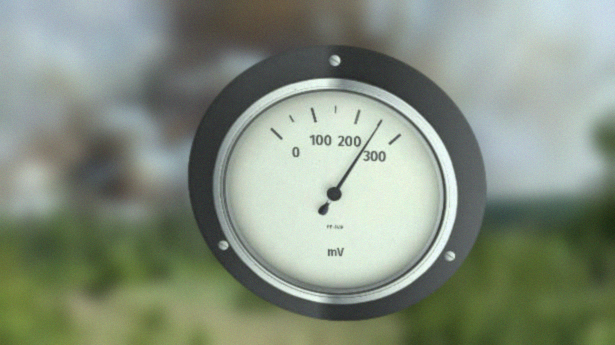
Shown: 250 mV
